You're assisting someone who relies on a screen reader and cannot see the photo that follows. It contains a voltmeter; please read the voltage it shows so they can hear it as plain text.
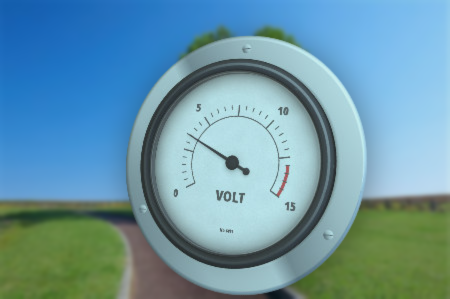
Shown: 3.5 V
